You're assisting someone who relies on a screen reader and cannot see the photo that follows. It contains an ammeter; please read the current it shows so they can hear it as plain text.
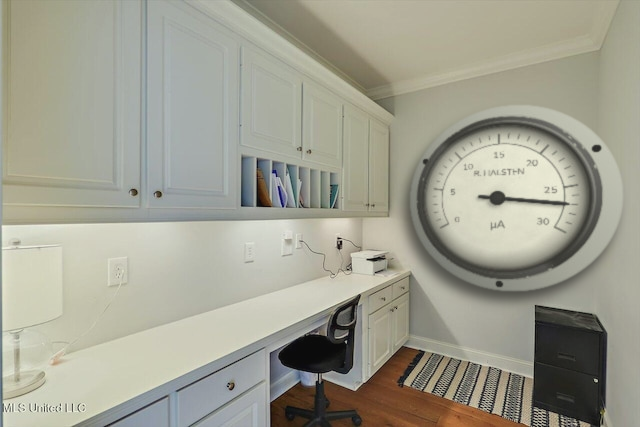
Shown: 27 µA
